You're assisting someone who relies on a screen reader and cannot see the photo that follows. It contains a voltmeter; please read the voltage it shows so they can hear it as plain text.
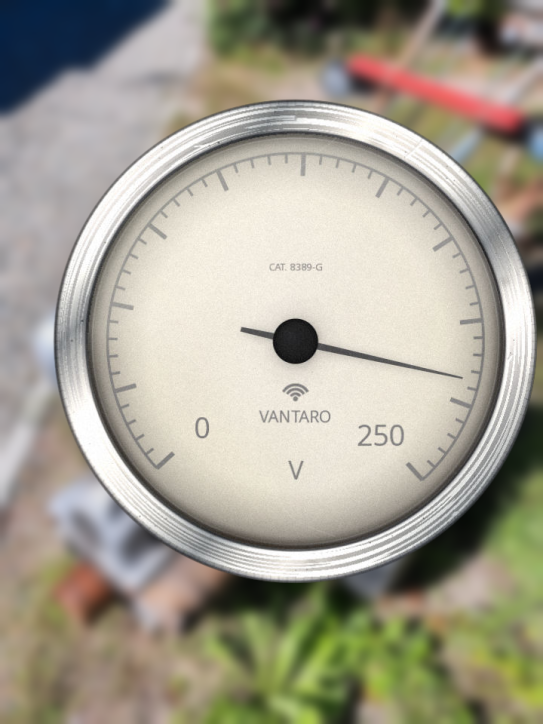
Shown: 217.5 V
